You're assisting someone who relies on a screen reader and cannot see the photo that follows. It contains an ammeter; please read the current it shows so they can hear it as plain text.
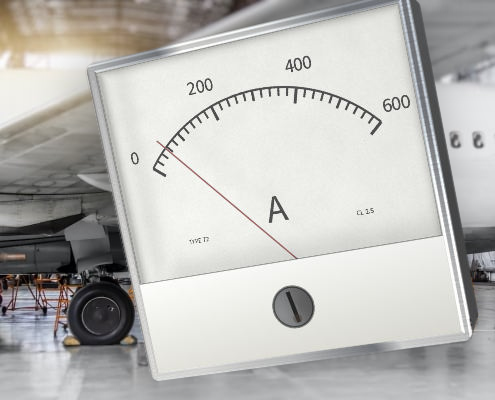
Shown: 60 A
